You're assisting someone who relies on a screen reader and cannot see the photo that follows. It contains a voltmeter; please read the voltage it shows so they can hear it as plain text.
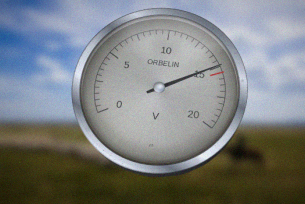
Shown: 15 V
